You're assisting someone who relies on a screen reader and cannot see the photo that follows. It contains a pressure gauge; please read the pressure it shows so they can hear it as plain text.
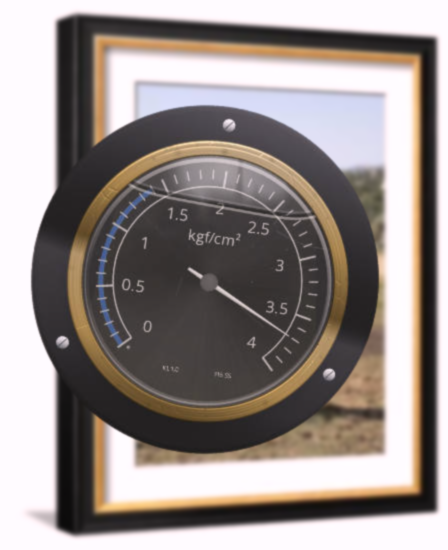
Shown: 3.7 kg/cm²
